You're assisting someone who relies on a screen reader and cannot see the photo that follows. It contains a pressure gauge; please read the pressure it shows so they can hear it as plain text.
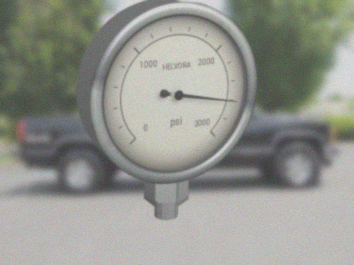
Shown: 2600 psi
